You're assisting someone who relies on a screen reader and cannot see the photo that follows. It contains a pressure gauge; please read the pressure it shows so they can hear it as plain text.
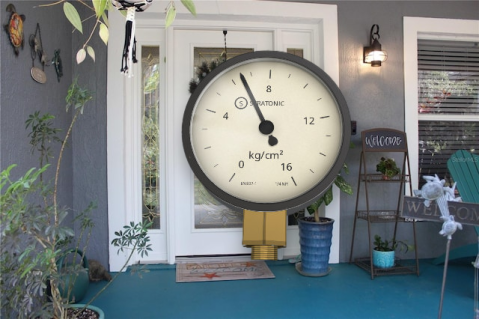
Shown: 6.5 kg/cm²
